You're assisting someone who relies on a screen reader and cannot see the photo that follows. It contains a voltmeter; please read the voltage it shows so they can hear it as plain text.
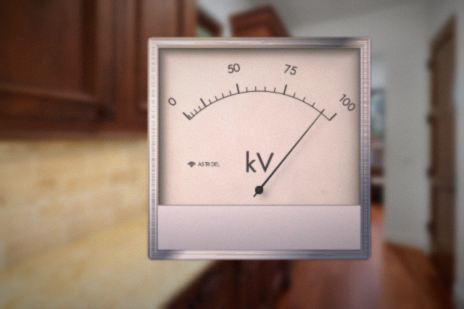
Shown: 95 kV
